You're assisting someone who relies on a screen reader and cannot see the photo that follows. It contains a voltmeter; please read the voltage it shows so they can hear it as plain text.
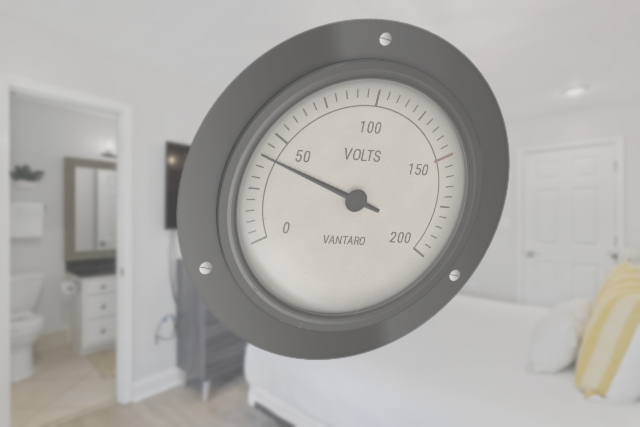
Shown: 40 V
